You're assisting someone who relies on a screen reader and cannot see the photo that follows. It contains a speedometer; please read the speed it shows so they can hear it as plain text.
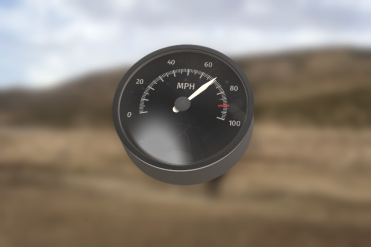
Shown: 70 mph
